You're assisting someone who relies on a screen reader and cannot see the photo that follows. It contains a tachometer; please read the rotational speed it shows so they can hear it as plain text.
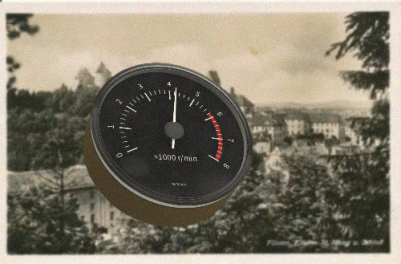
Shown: 4200 rpm
